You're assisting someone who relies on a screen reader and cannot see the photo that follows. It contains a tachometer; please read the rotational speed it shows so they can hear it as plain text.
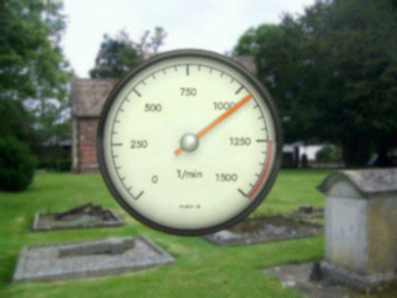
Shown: 1050 rpm
